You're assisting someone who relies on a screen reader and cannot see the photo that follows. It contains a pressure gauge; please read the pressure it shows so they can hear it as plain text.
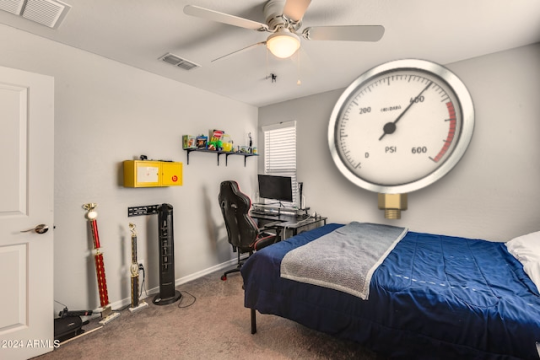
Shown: 400 psi
